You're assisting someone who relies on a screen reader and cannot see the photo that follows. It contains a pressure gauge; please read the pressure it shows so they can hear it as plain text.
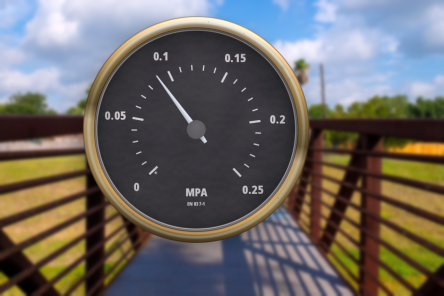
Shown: 0.09 MPa
